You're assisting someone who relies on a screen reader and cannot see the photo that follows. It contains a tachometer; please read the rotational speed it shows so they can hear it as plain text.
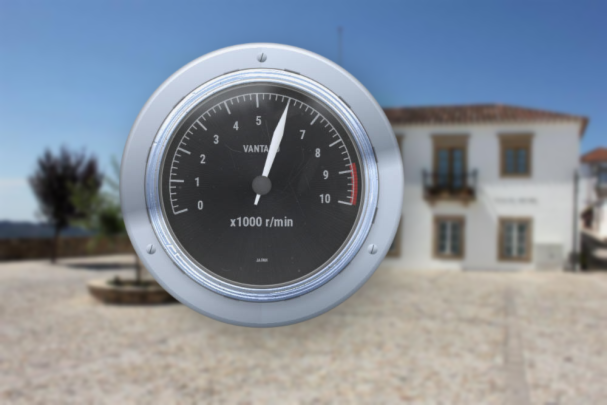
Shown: 6000 rpm
